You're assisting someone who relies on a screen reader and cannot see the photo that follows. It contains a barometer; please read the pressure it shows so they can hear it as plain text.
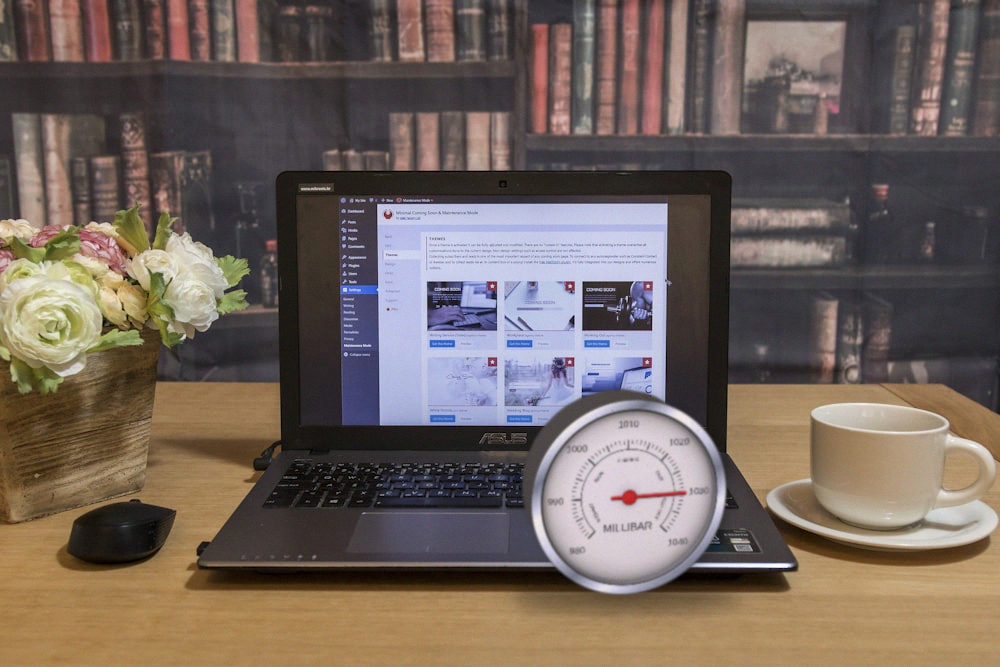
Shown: 1030 mbar
